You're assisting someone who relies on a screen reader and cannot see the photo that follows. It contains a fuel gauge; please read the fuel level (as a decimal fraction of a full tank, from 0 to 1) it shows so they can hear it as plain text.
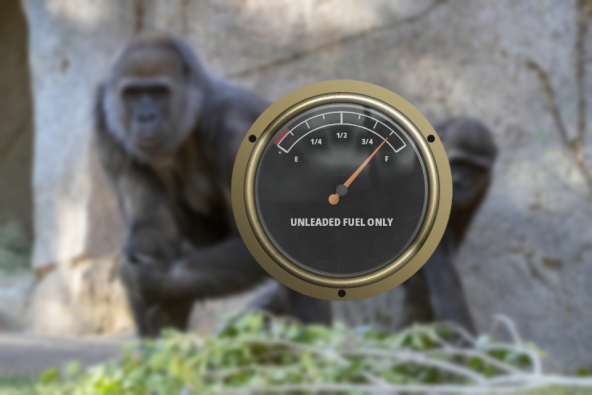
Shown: 0.875
